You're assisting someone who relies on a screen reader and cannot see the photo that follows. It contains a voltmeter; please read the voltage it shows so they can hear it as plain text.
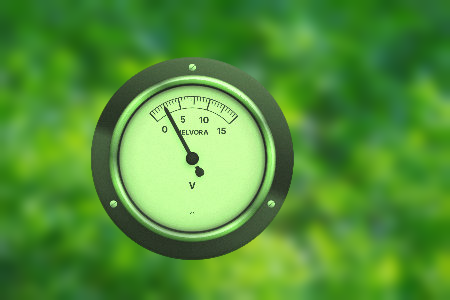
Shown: 2.5 V
